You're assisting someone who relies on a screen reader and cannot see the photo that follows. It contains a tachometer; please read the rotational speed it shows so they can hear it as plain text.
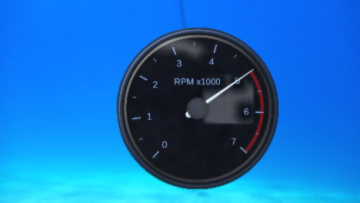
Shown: 5000 rpm
